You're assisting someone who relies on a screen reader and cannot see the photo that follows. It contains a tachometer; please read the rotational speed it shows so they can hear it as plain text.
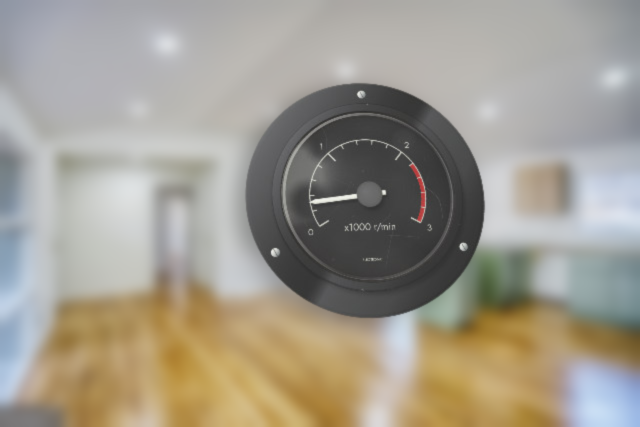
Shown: 300 rpm
